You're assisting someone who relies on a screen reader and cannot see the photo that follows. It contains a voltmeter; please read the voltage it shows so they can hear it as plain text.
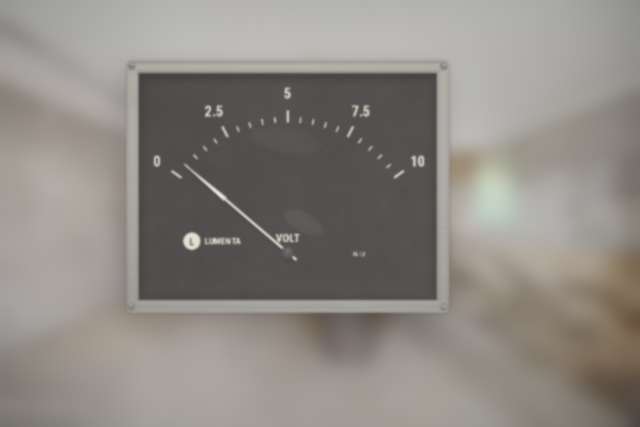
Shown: 0.5 V
